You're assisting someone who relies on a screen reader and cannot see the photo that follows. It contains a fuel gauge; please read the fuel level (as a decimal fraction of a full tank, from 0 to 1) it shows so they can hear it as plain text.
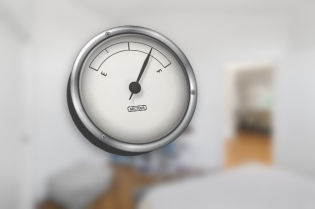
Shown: 0.75
